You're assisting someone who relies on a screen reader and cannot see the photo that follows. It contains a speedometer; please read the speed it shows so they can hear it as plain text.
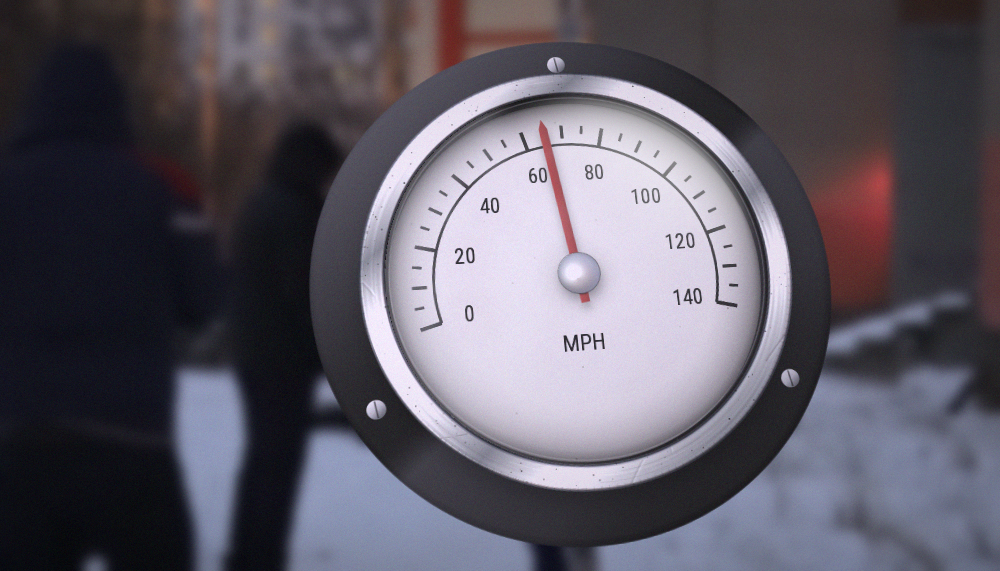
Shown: 65 mph
